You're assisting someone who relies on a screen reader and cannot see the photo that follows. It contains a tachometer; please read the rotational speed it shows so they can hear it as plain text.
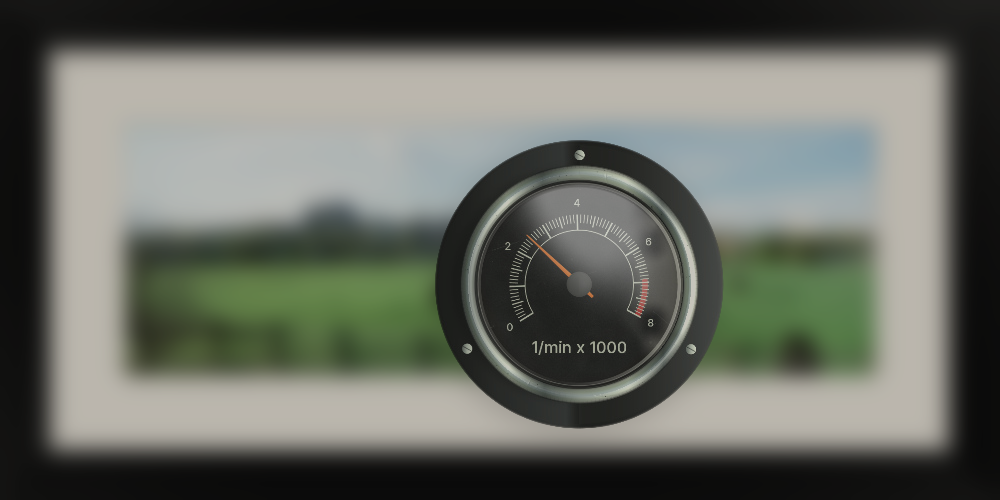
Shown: 2500 rpm
